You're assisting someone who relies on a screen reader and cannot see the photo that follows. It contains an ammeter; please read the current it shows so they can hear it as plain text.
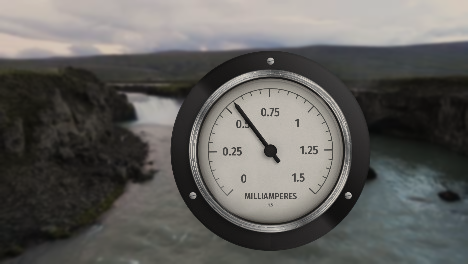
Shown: 0.55 mA
